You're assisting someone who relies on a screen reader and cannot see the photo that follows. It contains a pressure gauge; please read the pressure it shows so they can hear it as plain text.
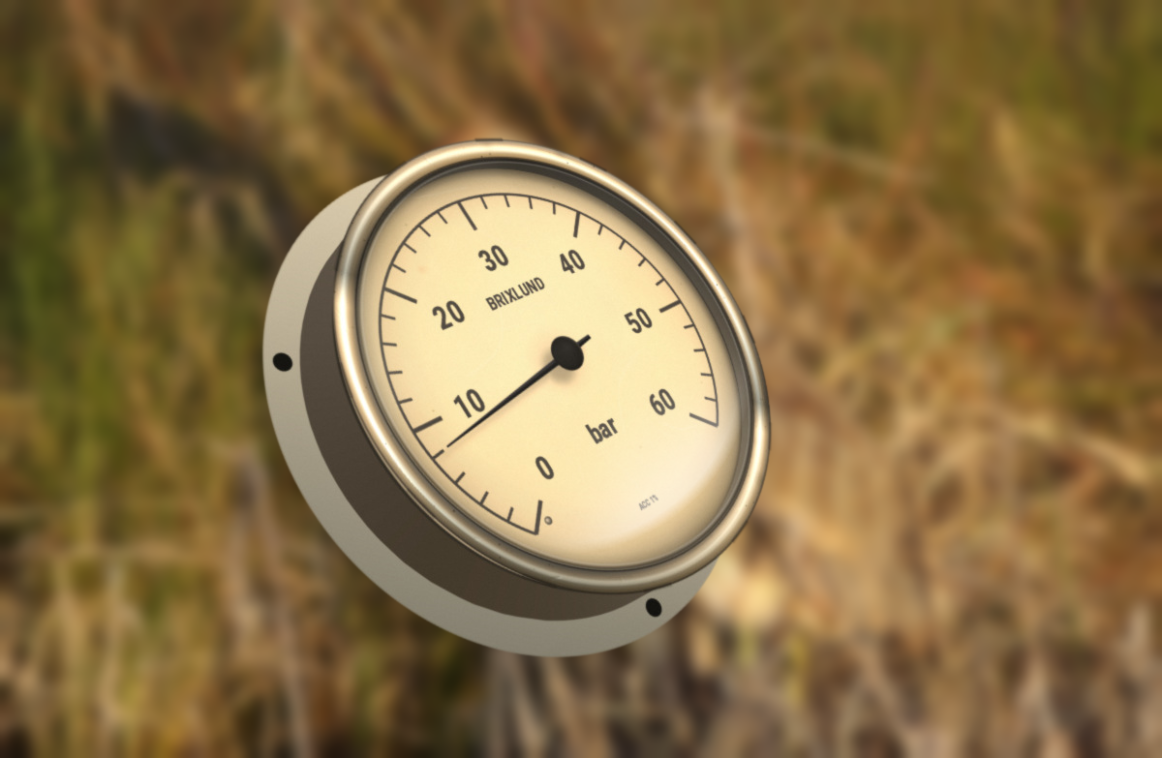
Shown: 8 bar
